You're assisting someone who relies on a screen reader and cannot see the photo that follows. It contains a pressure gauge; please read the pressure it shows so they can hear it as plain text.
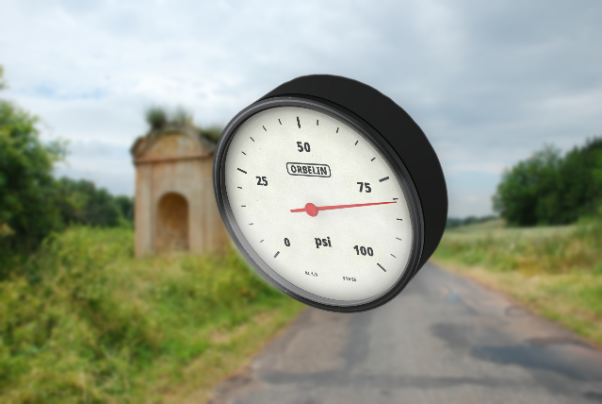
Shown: 80 psi
